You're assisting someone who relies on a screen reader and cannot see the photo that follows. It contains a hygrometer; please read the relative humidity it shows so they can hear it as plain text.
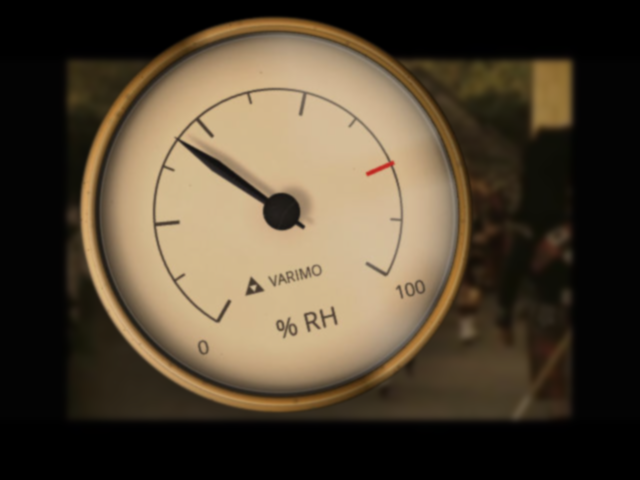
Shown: 35 %
